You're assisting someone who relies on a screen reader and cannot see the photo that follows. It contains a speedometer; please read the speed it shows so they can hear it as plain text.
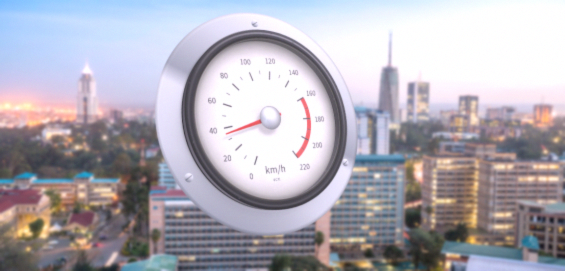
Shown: 35 km/h
